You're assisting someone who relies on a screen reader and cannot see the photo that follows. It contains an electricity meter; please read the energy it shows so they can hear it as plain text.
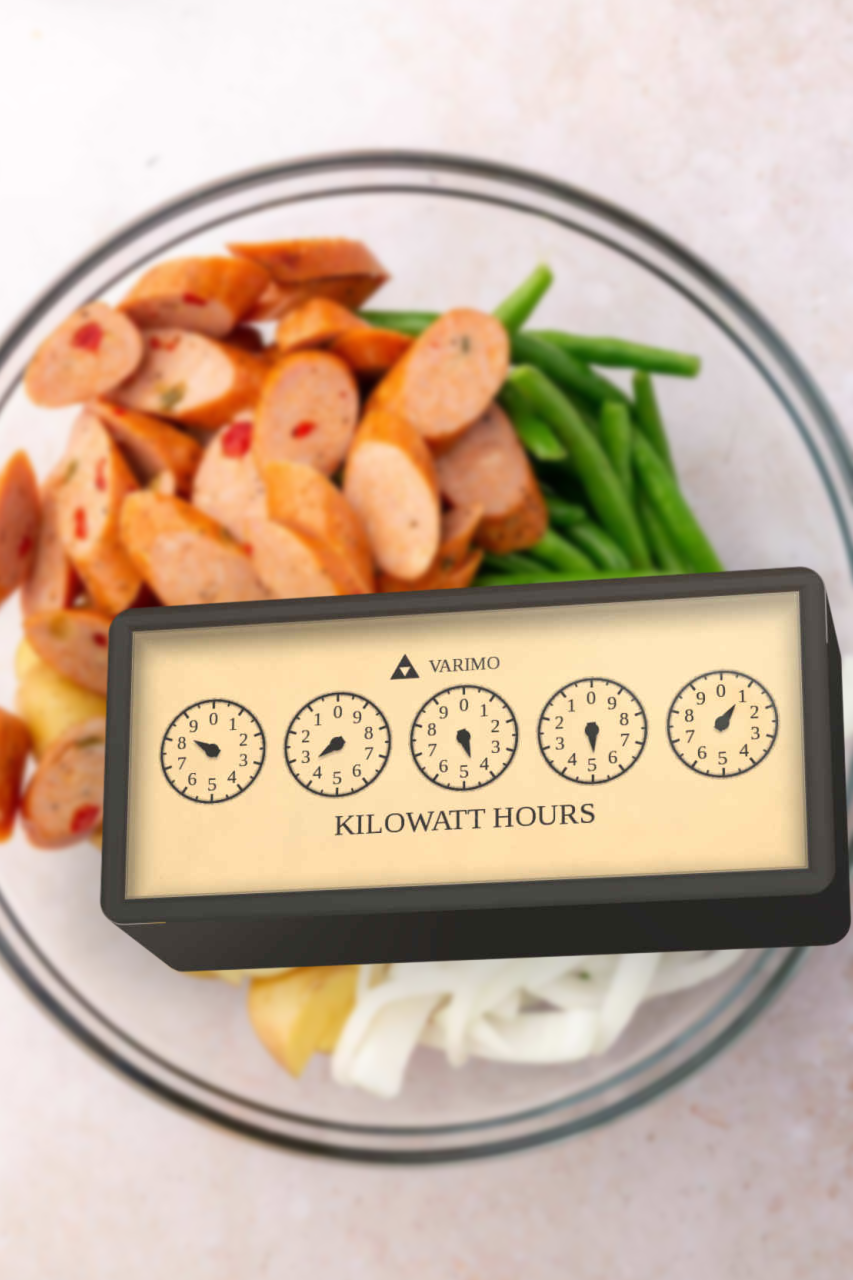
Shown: 83451 kWh
